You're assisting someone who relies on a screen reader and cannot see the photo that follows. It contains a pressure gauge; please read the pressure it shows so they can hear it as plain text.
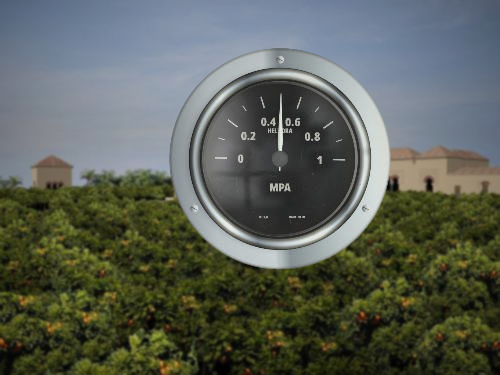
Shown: 0.5 MPa
